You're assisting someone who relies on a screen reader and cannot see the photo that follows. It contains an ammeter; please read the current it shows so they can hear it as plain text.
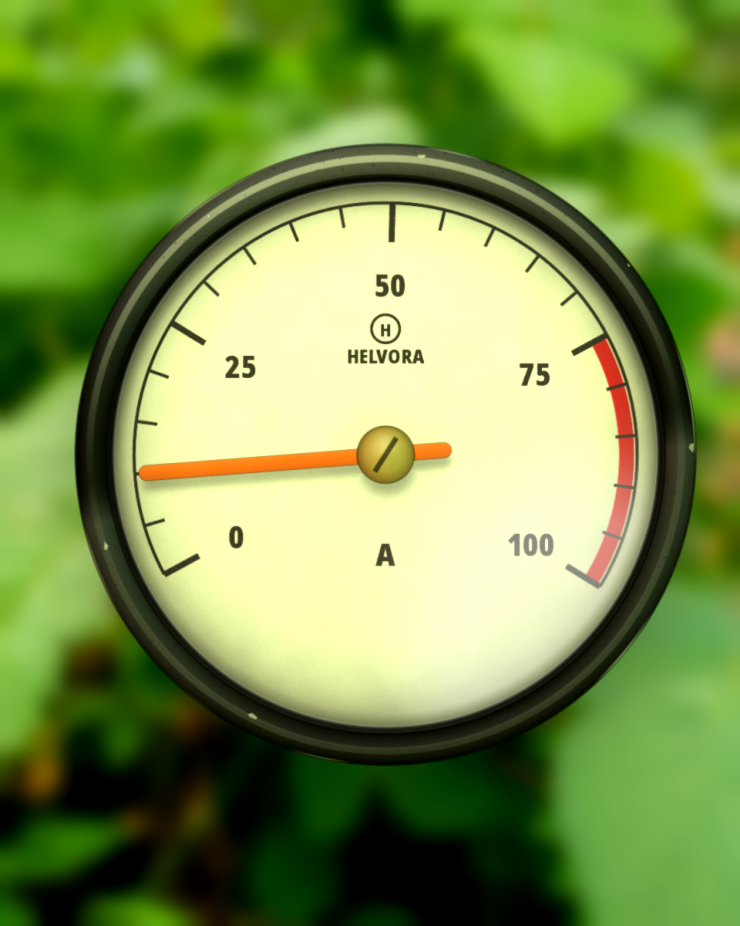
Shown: 10 A
